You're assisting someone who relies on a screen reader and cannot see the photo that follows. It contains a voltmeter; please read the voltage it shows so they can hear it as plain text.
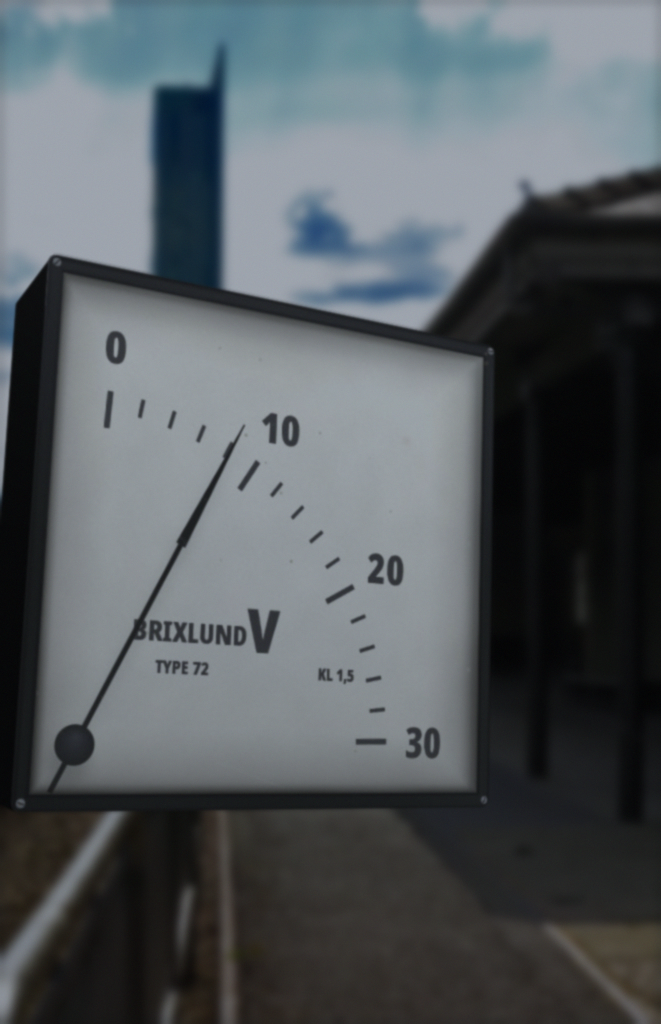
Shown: 8 V
